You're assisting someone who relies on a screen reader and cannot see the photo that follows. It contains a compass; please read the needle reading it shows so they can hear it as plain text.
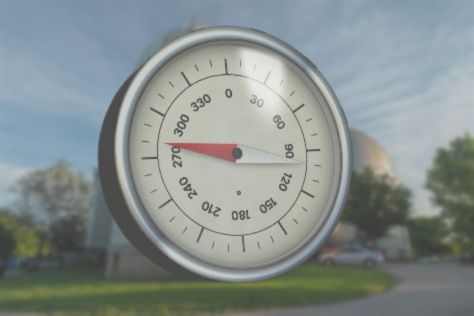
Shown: 280 °
